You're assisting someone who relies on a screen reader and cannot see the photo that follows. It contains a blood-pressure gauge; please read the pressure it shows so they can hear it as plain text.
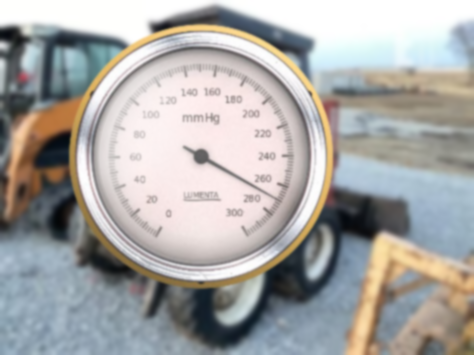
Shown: 270 mmHg
